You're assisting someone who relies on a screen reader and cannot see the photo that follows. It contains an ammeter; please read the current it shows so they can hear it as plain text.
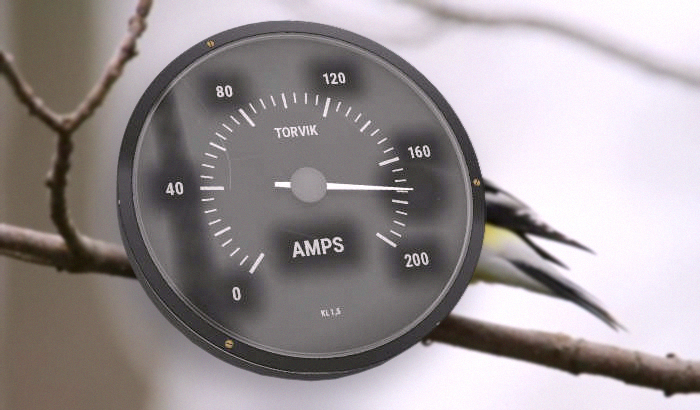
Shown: 175 A
